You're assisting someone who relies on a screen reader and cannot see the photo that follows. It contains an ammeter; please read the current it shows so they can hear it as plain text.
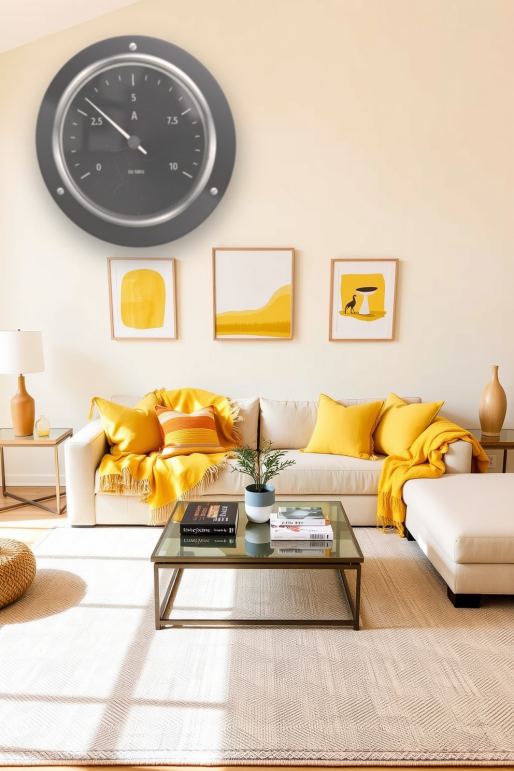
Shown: 3 A
